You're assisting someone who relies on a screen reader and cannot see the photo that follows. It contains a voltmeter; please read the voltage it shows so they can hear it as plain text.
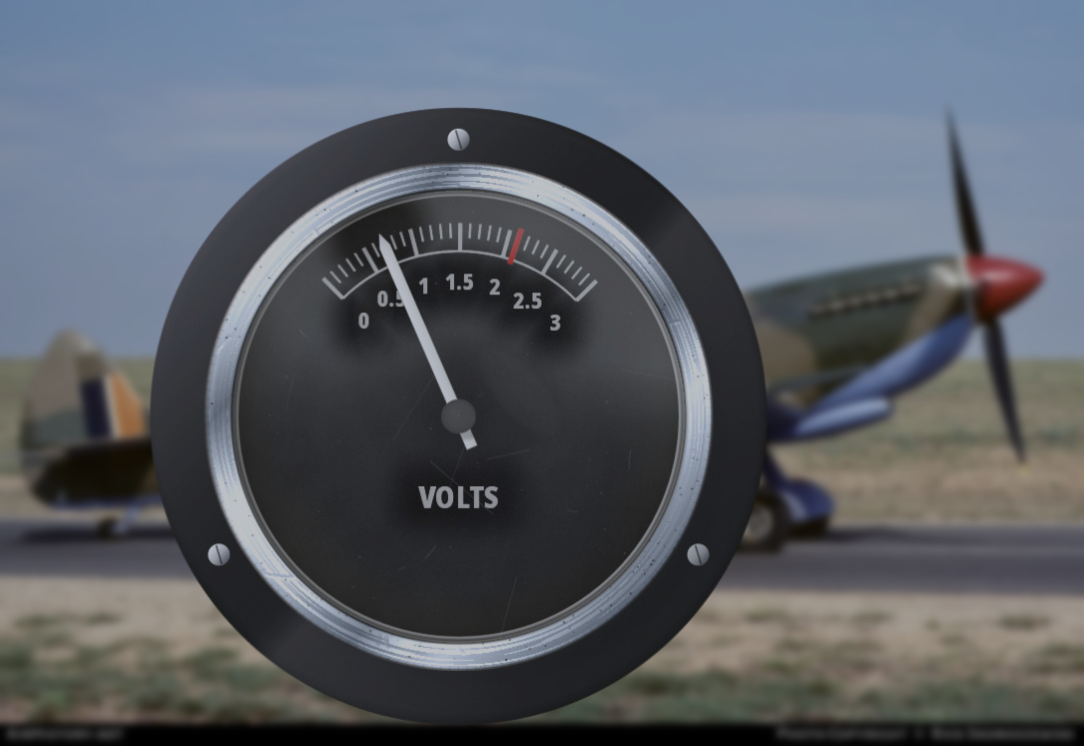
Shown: 0.7 V
